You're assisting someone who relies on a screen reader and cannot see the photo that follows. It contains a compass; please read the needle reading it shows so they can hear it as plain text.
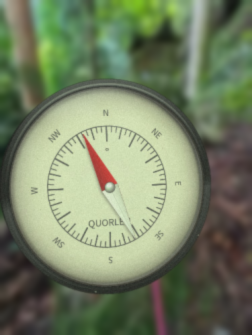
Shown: 335 °
